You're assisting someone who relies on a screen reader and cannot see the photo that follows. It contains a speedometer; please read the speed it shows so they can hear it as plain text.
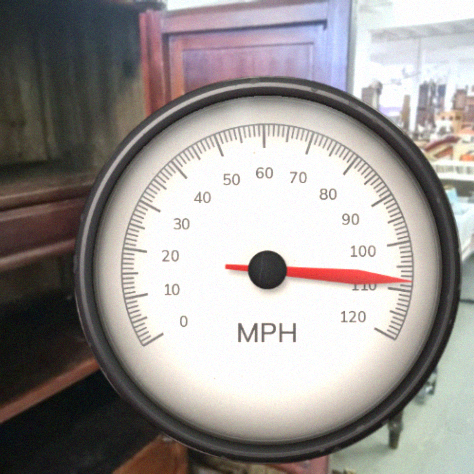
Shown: 108 mph
